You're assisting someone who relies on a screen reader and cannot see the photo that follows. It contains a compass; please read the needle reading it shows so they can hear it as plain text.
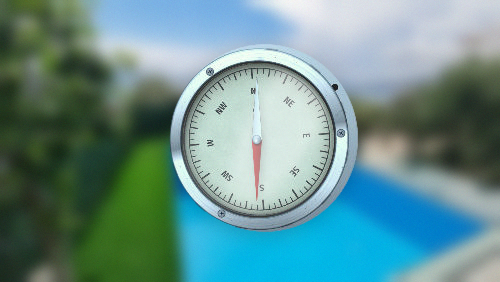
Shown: 185 °
